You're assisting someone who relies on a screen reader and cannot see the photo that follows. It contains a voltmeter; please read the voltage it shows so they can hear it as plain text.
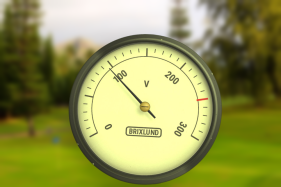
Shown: 95 V
